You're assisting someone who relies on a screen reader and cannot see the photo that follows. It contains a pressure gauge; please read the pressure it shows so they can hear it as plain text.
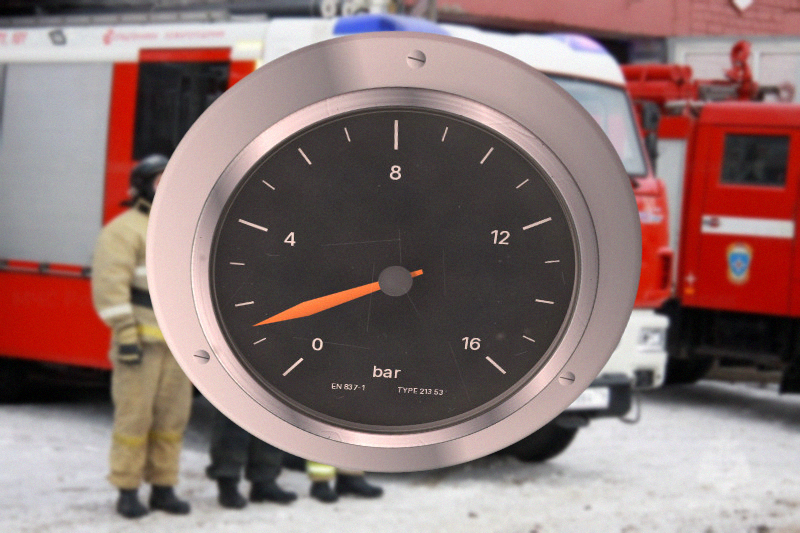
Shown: 1.5 bar
